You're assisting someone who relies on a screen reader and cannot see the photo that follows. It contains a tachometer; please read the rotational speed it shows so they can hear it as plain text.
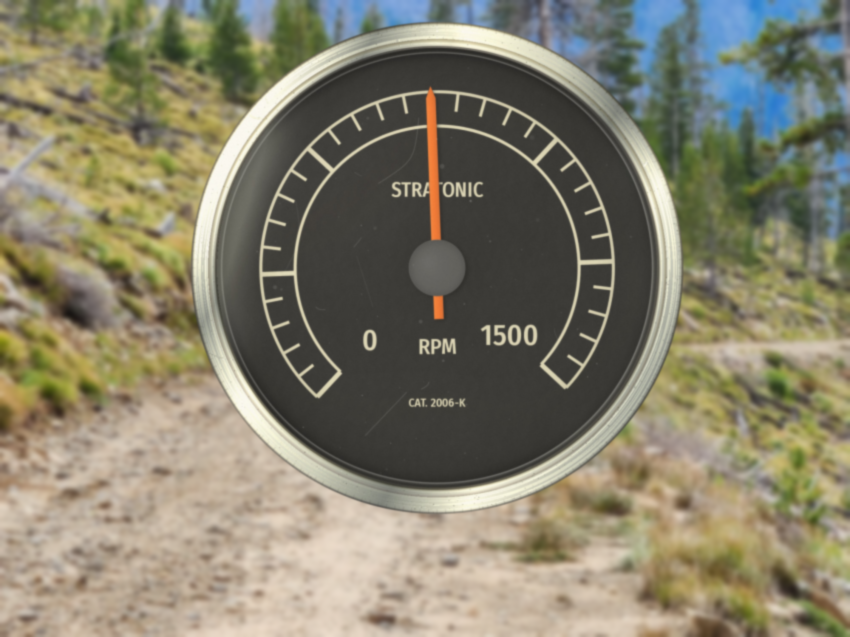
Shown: 750 rpm
